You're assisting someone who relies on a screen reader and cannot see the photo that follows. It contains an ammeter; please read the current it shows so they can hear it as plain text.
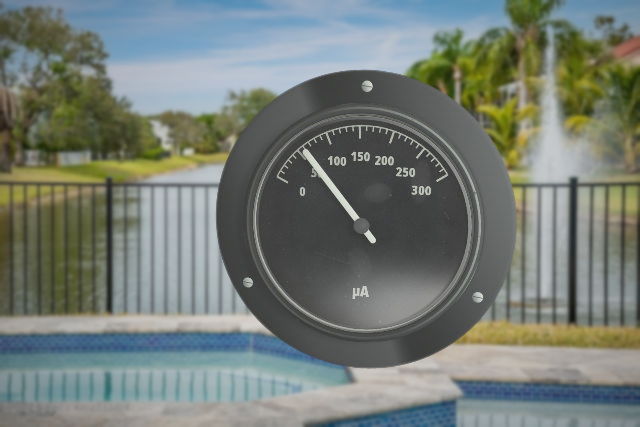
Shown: 60 µA
